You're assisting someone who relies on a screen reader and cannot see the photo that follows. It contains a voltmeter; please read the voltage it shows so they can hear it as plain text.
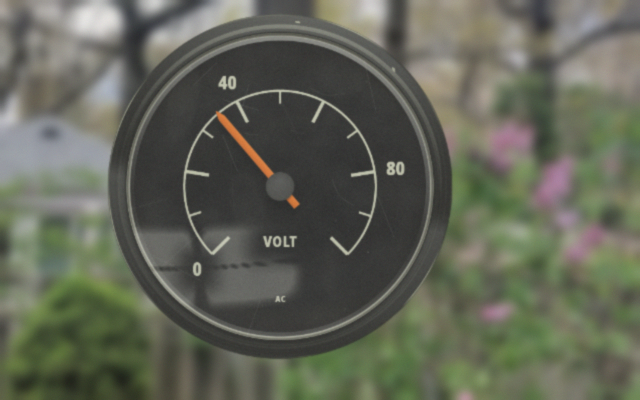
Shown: 35 V
